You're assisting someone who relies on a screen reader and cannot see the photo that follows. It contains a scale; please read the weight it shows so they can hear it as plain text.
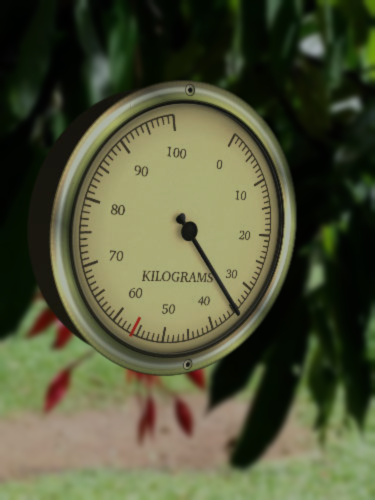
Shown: 35 kg
